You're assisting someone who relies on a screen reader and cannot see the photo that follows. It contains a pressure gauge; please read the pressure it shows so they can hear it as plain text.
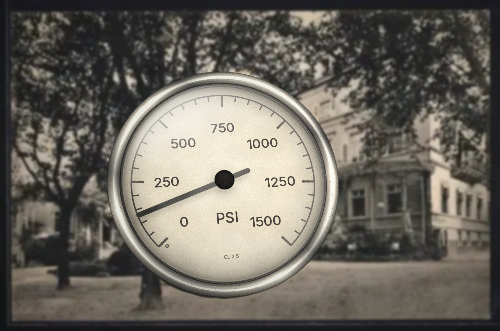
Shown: 125 psi
